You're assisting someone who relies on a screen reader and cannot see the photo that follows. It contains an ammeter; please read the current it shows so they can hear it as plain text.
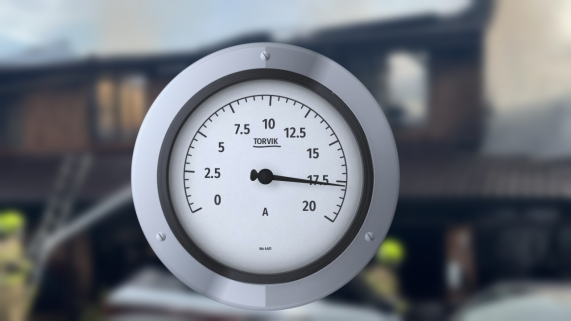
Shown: 17.75 A
